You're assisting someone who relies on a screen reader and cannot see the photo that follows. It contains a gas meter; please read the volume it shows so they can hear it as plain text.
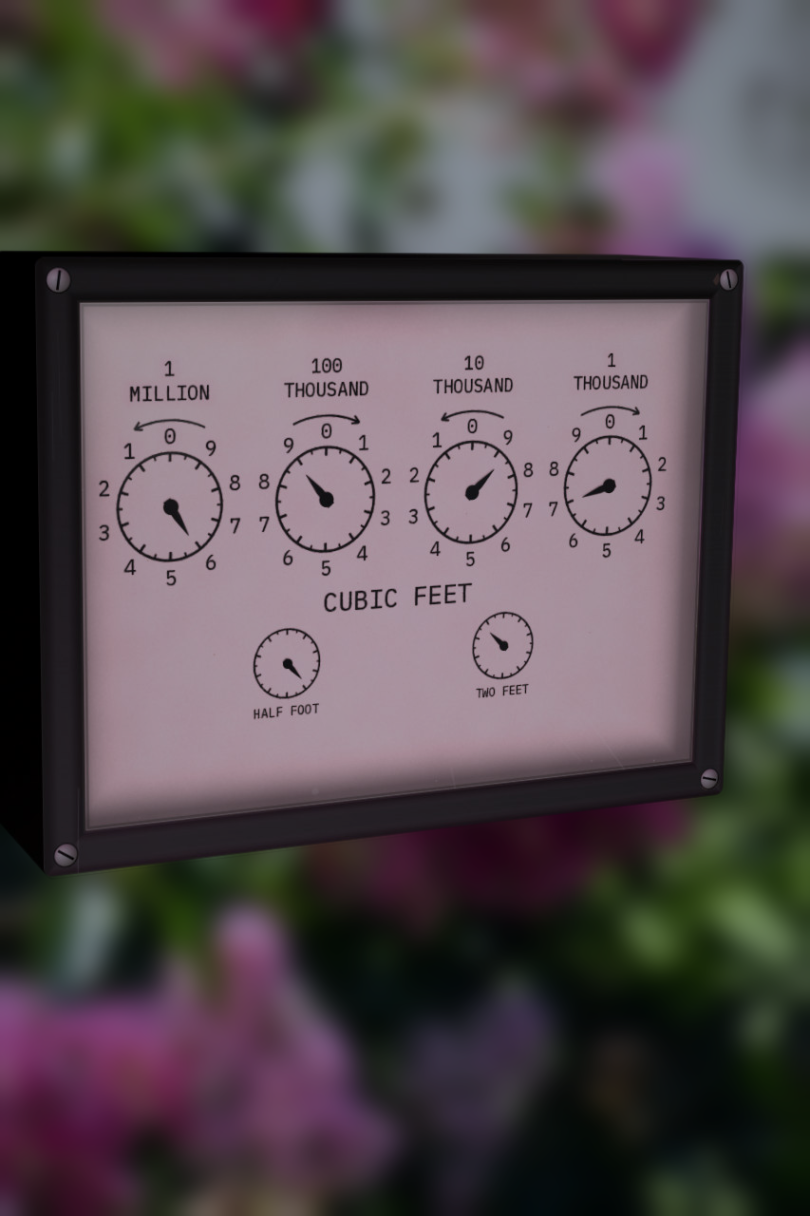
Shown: 588700 ft³
